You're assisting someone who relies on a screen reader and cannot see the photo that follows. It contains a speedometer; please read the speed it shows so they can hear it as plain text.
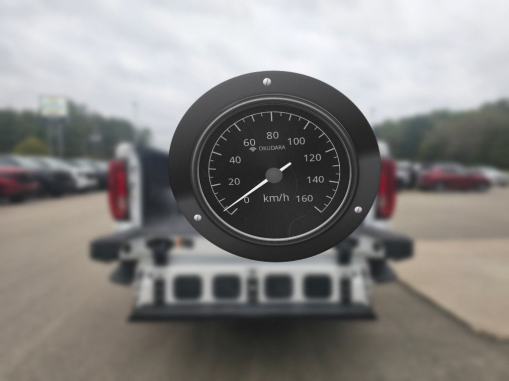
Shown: 5 km/h
